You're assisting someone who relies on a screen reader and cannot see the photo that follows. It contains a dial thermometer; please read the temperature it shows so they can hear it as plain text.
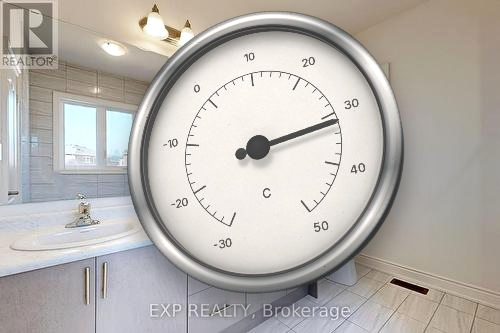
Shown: 32 °C
